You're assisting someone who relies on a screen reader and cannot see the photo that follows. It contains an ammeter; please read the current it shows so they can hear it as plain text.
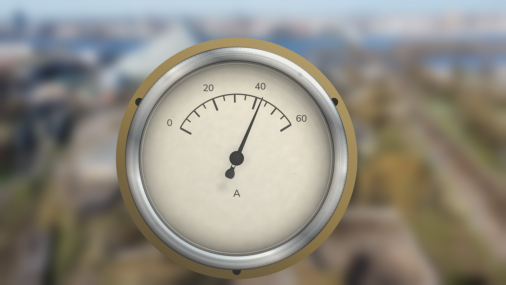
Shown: 42.5 A
